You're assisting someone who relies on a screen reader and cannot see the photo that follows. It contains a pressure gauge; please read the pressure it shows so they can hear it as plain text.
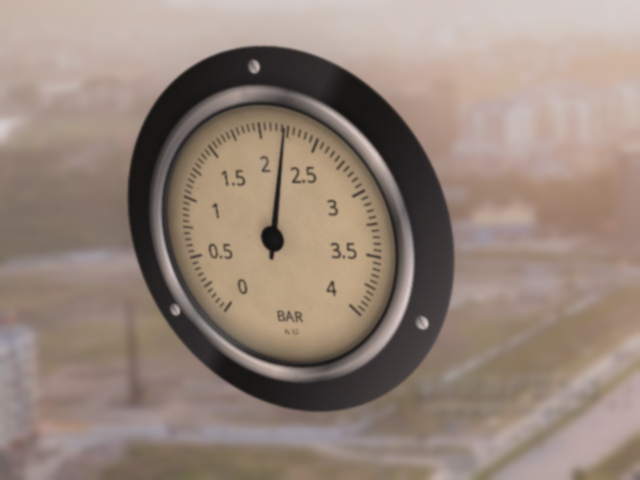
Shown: 2.25 bar
